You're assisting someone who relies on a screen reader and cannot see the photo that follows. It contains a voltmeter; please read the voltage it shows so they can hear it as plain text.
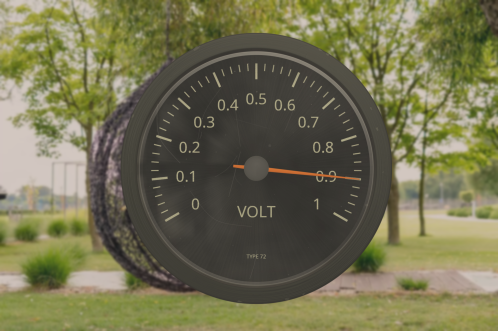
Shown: 0.9 V
